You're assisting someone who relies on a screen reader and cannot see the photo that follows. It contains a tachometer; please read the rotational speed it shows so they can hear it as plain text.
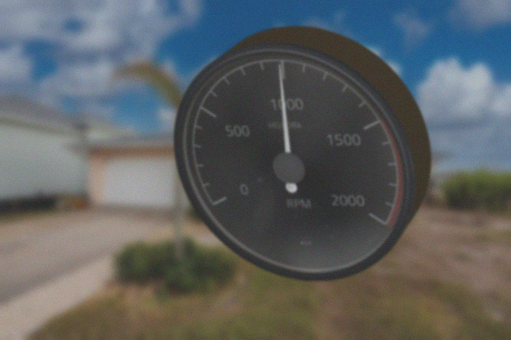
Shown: 1000 rpm
